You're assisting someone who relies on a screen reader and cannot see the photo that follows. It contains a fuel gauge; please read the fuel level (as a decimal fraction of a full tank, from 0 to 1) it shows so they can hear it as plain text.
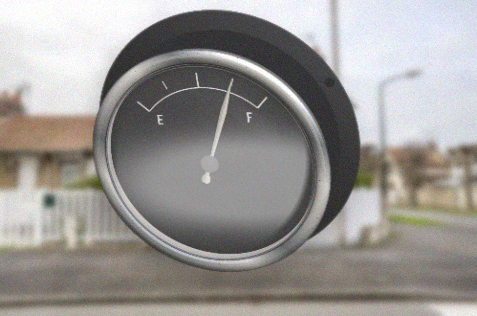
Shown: 0.75
